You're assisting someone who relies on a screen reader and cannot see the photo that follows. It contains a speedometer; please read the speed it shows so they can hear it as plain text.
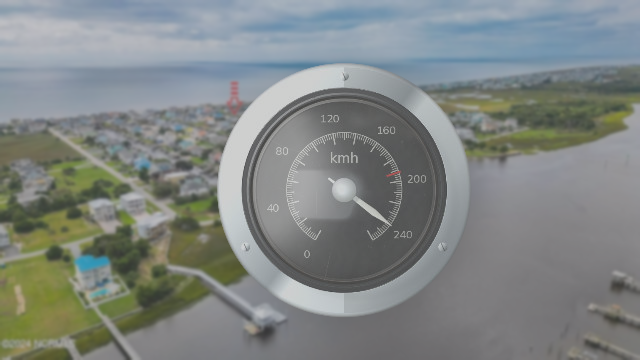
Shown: 240 km/h
